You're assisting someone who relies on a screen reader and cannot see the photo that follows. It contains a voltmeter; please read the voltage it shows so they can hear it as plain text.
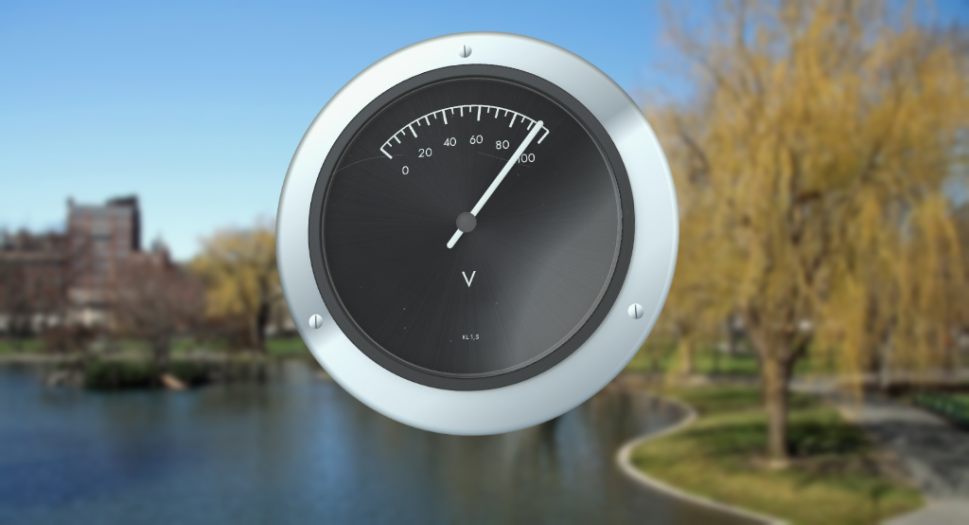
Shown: 95 V
